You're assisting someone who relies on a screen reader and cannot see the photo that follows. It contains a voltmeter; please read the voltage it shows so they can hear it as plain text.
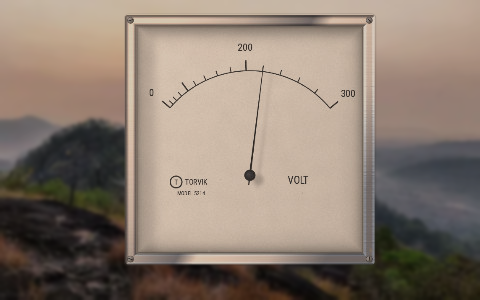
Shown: 220 V
